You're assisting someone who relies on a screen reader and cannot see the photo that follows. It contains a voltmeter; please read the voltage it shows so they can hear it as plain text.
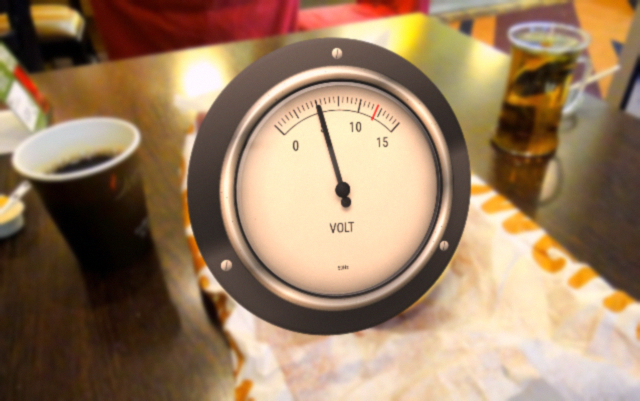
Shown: 5 V
